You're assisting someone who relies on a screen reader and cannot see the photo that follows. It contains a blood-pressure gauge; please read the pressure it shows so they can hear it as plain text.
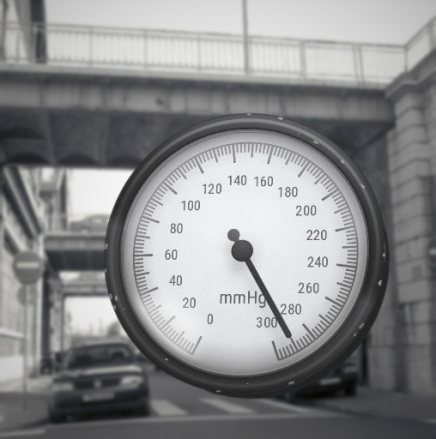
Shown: 290 mmHg
